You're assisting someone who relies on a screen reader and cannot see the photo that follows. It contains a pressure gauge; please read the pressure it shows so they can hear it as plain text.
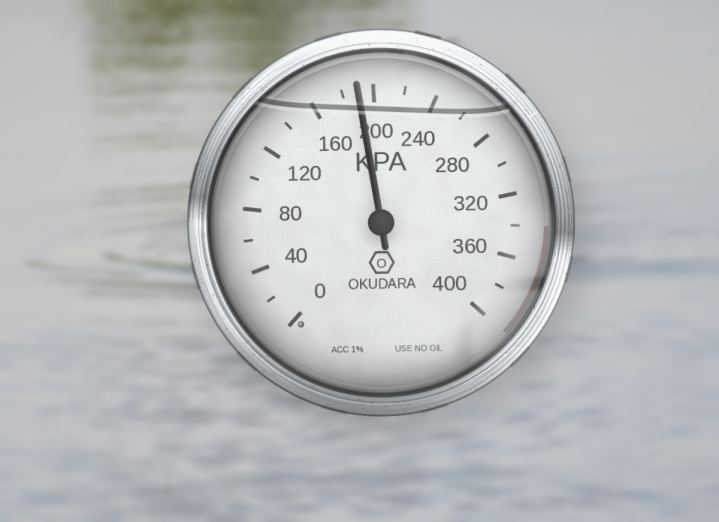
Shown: 190 kPa
